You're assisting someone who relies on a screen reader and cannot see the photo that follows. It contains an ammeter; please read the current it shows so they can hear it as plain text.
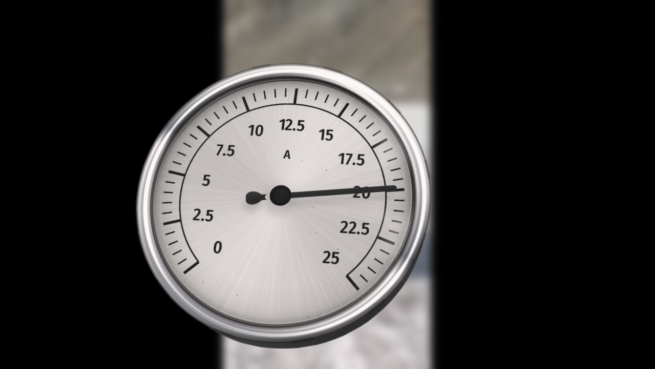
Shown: 20 A
